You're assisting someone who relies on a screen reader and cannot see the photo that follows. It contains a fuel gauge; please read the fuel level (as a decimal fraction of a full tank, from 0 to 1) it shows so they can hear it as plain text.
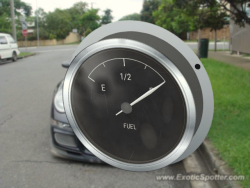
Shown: 1
